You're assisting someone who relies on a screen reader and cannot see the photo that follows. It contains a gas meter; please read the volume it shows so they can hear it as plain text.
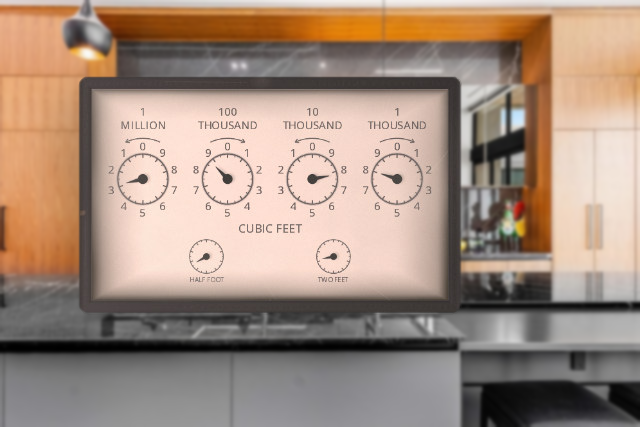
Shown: 287800 ft³
